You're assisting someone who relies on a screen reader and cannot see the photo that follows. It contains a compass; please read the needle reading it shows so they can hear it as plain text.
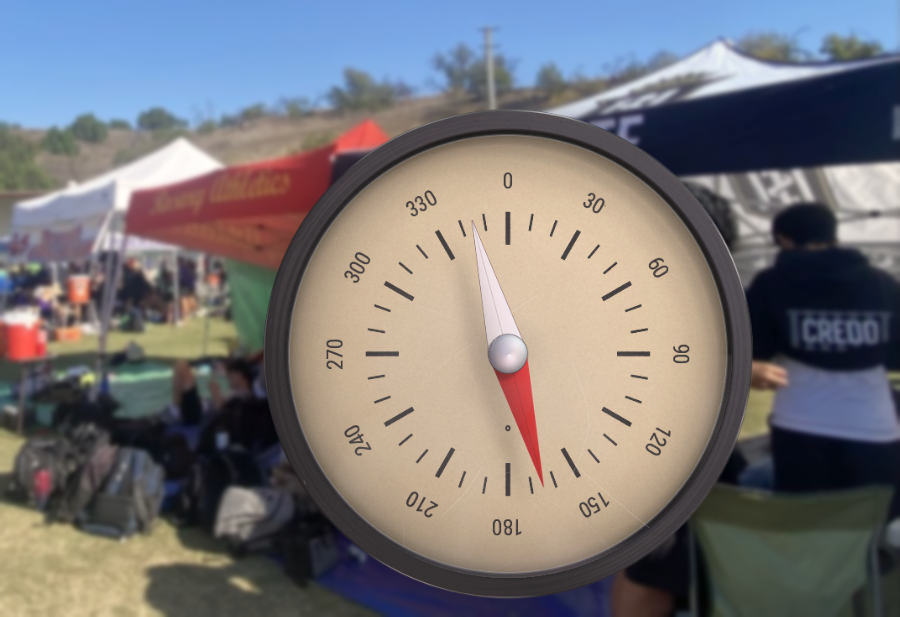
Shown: 165 °
